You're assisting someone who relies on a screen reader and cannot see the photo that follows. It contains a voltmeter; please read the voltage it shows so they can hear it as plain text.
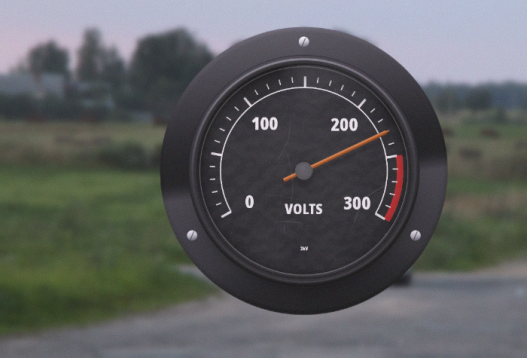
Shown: 230 V
